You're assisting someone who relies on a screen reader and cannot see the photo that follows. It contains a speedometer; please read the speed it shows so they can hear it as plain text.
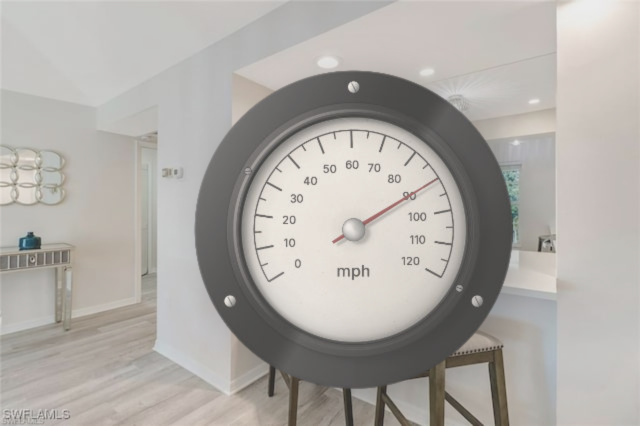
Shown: 90 mph
